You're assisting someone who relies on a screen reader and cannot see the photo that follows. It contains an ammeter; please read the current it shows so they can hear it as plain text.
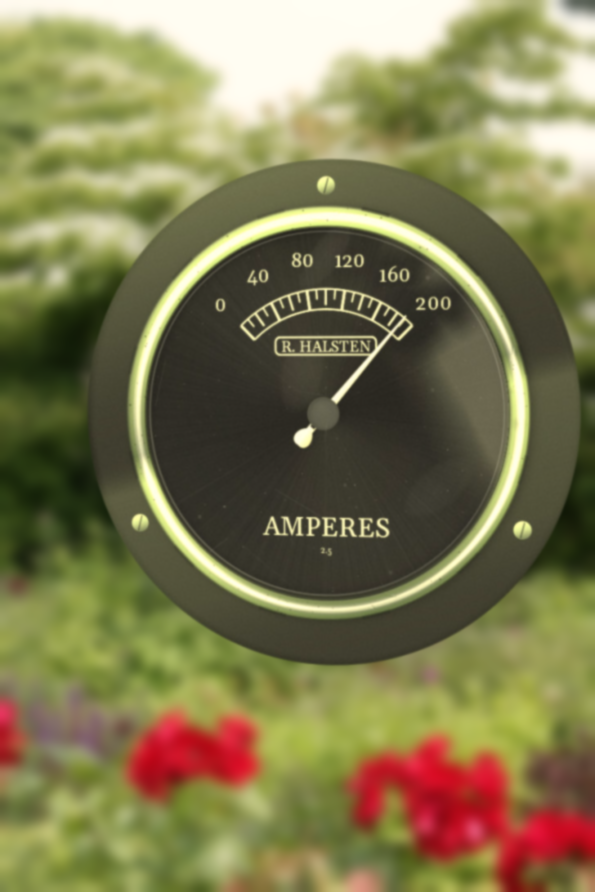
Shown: 190 A
